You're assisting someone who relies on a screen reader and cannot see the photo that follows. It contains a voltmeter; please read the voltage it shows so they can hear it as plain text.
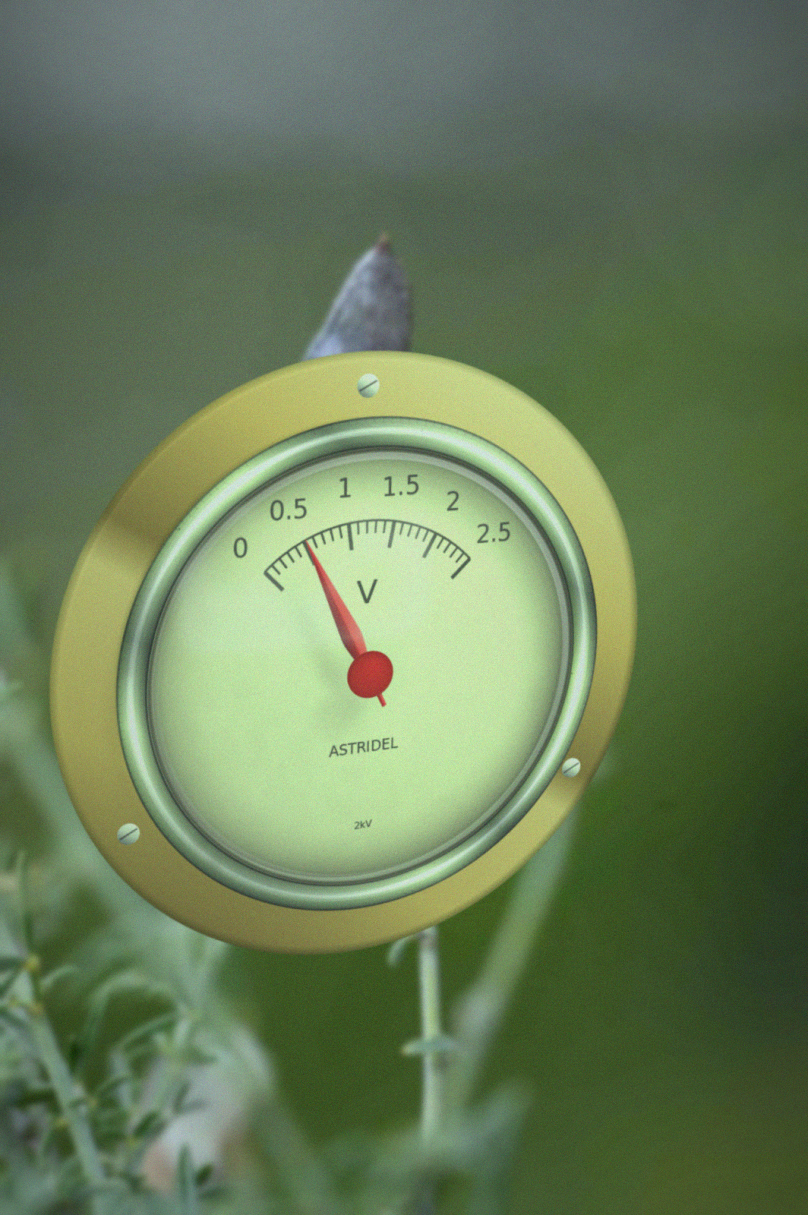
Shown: 0.5 V
